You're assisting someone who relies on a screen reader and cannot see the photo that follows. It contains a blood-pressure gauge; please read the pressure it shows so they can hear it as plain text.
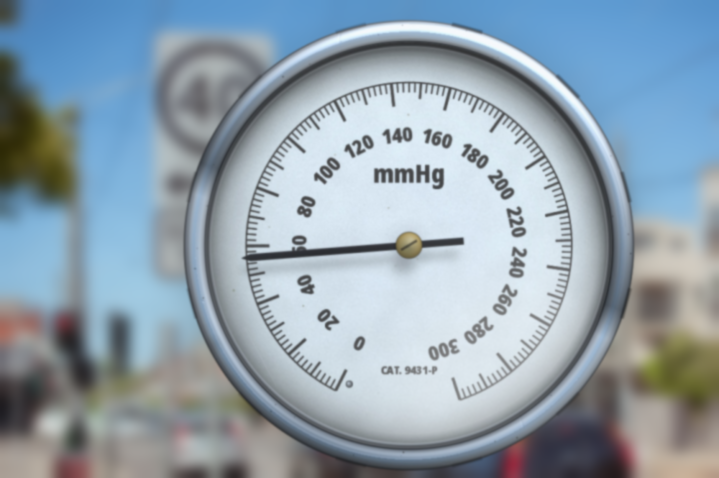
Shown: 56 mmHg
